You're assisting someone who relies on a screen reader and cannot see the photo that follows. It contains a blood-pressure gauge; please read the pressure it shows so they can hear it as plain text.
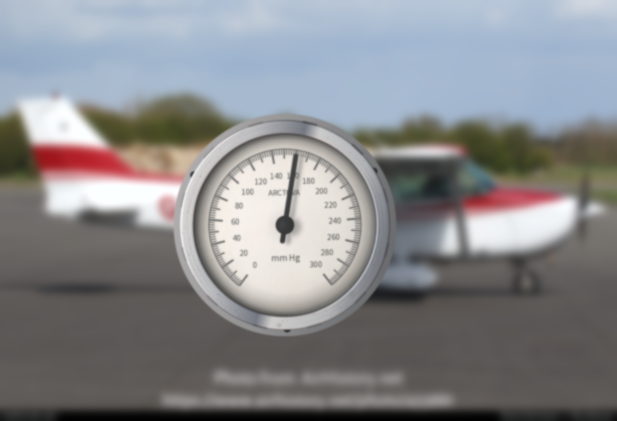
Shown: 160 mmHg
